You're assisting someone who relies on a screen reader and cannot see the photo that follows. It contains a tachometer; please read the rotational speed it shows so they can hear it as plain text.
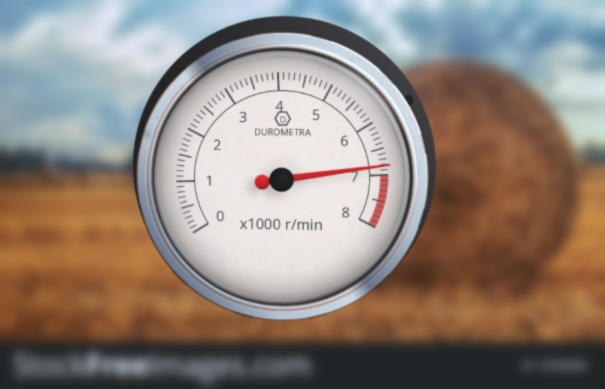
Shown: 6800 rpm
